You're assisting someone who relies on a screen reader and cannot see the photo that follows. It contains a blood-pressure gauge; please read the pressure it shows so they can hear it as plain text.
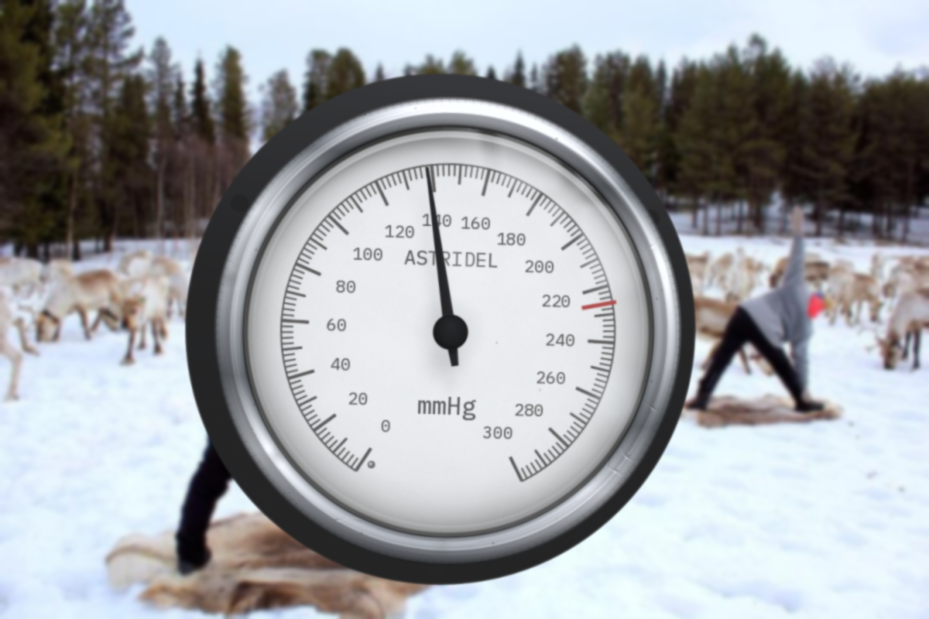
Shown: 138 mmHg
